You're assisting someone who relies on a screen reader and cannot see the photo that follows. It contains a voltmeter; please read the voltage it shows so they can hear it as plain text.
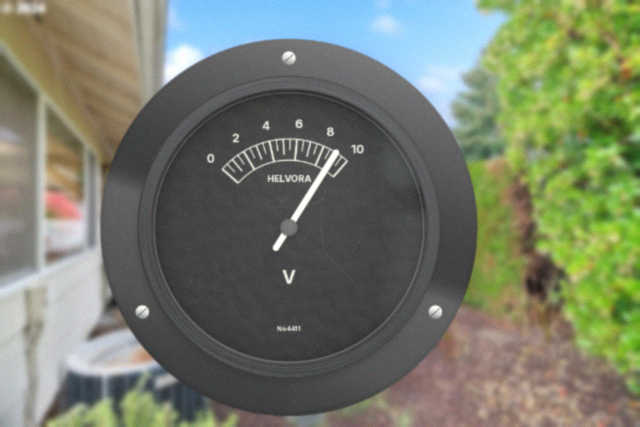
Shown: 9 V
